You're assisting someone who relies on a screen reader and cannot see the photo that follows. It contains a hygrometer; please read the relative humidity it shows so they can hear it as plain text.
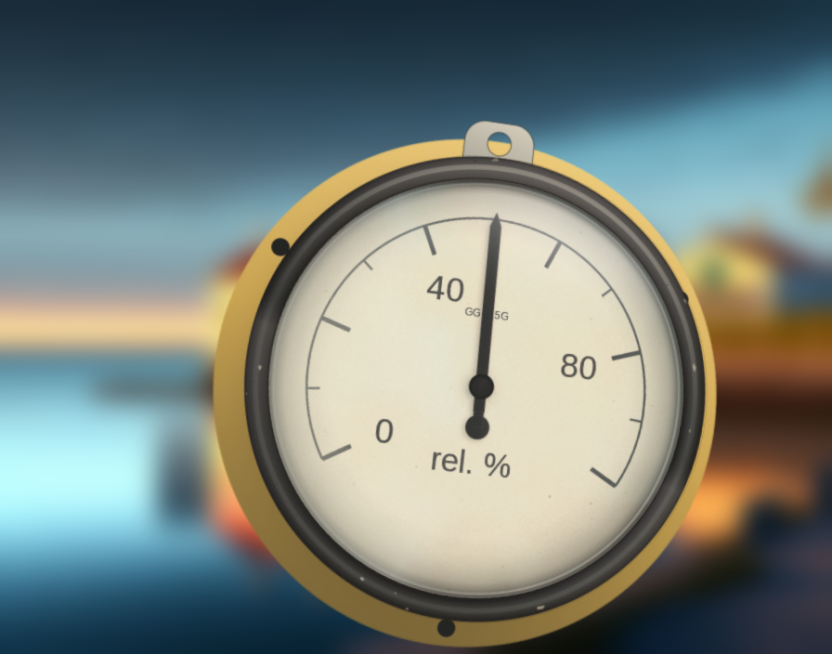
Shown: 50 %
